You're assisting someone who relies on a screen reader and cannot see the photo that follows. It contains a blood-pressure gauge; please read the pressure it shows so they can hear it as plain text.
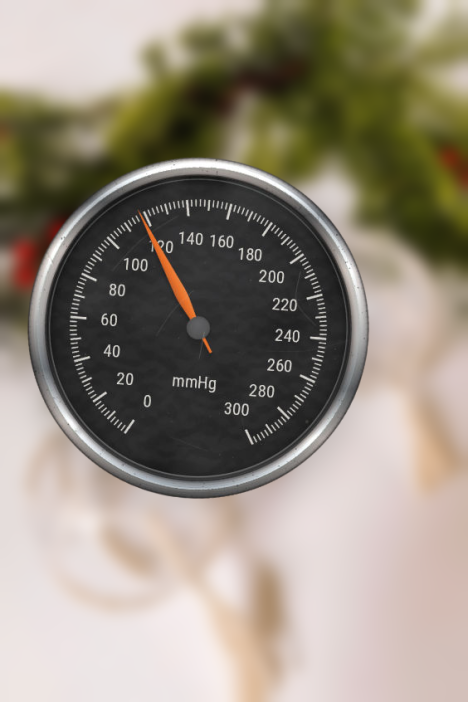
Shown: 118 mmHg
